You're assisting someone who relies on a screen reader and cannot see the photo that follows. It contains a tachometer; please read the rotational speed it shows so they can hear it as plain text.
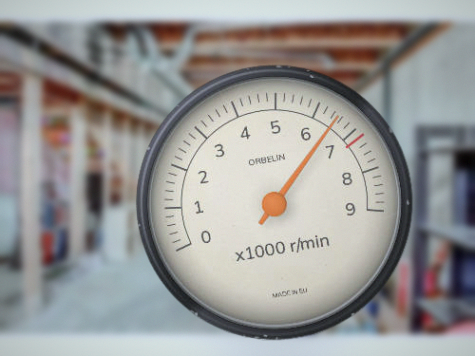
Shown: 6500 rpm
